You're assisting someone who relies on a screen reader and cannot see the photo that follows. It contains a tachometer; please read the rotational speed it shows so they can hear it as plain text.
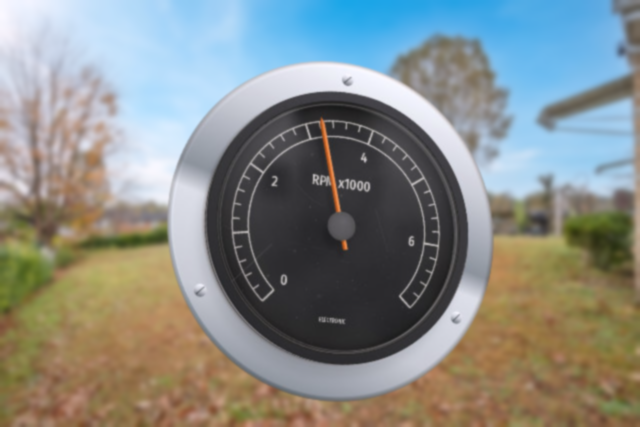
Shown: 3200 rpm
